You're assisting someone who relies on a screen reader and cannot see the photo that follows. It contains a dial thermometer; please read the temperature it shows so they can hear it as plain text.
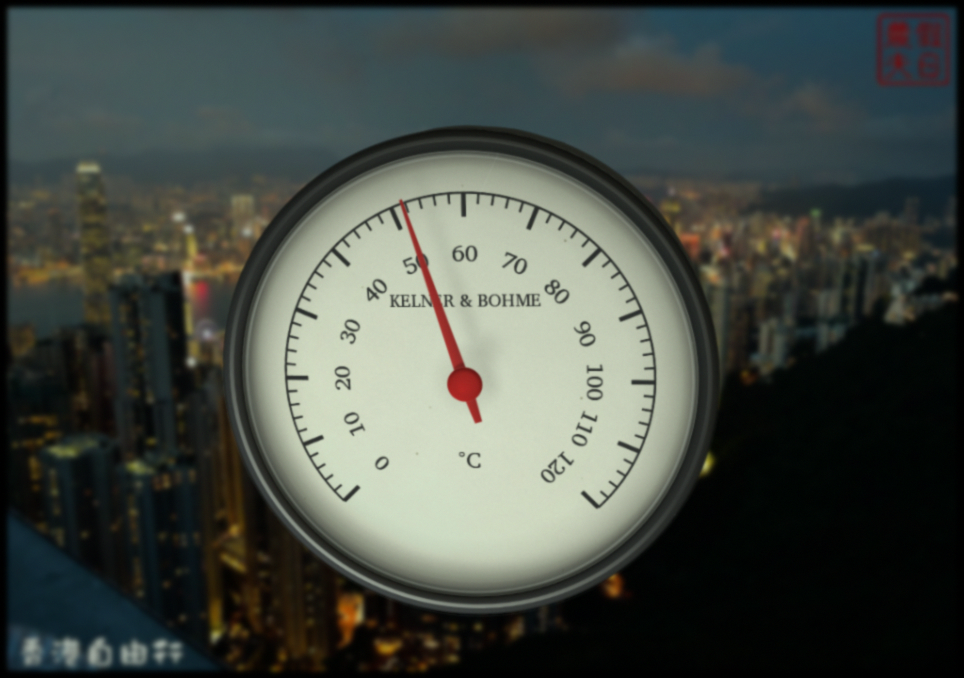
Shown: 52 °C
